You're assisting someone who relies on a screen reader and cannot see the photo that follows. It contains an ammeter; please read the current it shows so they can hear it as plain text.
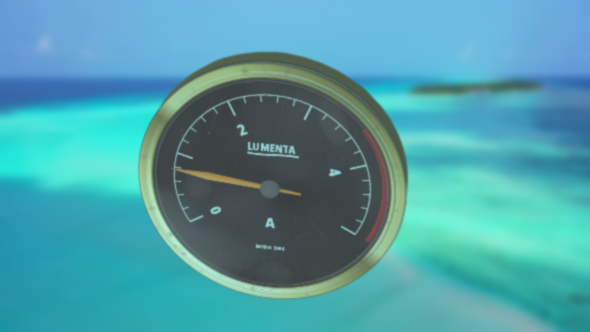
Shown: 0.8 A
